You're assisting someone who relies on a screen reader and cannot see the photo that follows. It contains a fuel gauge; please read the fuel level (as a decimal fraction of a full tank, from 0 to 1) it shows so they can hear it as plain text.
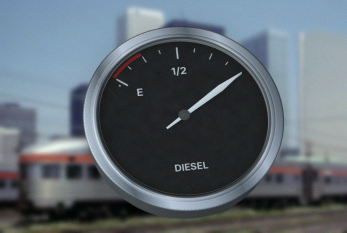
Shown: 1
